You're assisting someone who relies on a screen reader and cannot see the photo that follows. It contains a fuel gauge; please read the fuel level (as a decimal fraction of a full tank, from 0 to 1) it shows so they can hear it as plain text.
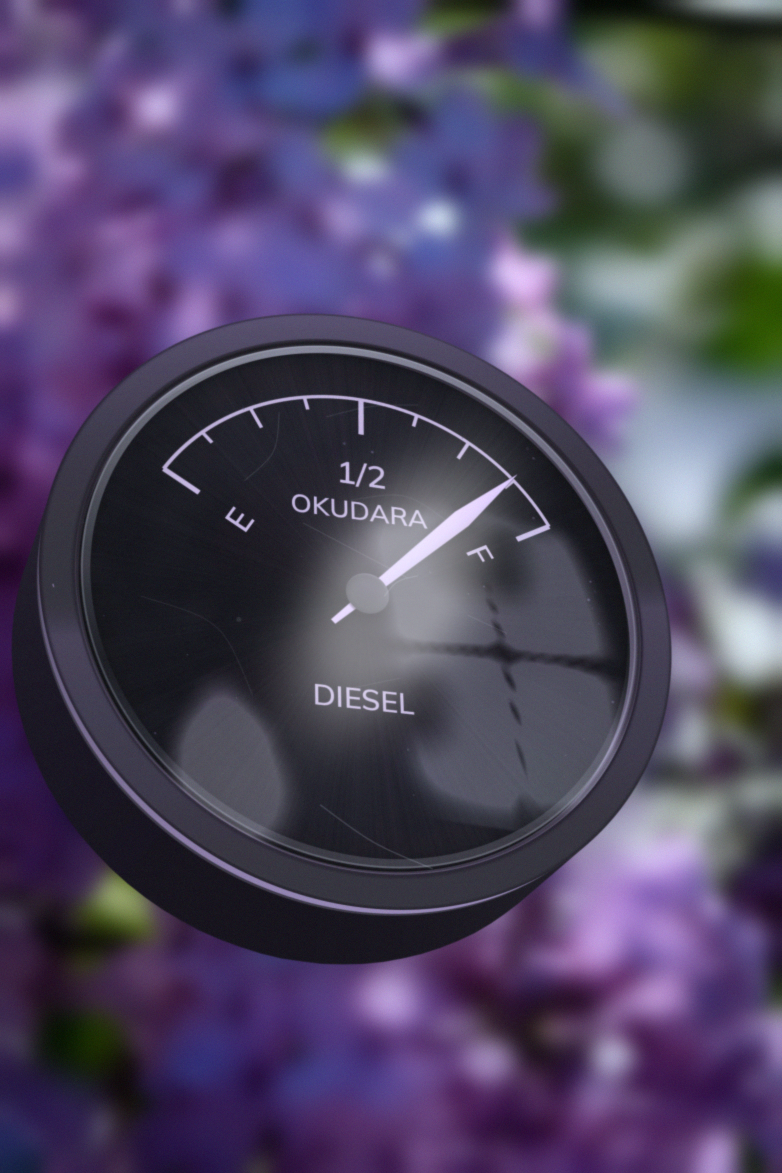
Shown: 0.875
